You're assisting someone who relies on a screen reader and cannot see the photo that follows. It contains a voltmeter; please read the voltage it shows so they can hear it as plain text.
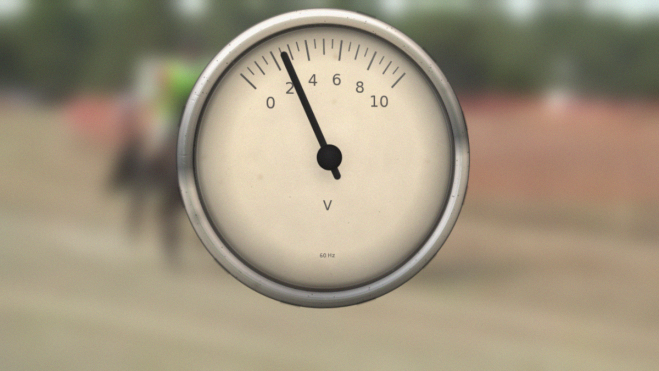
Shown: 2.5 V
